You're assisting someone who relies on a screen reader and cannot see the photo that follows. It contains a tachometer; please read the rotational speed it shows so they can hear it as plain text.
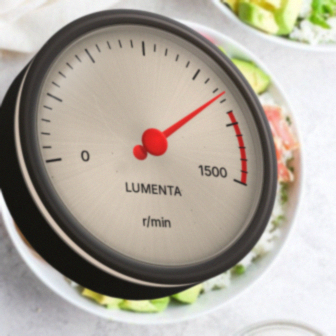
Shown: 1125 rpm
